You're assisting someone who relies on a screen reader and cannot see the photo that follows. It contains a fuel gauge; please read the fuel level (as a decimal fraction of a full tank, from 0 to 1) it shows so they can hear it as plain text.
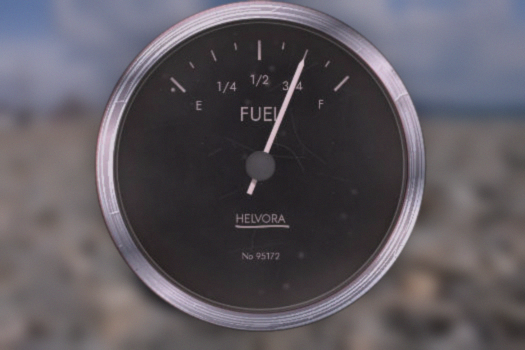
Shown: 0.75
